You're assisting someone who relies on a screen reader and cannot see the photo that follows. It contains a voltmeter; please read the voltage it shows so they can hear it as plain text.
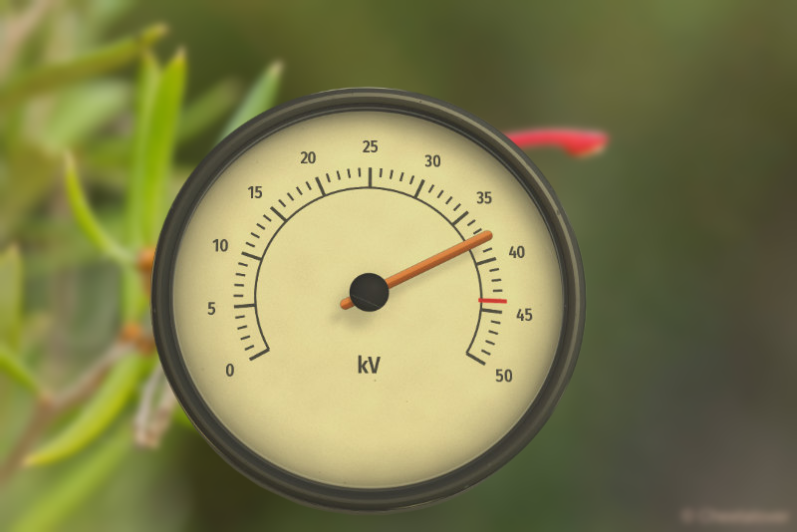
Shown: 38 kV
